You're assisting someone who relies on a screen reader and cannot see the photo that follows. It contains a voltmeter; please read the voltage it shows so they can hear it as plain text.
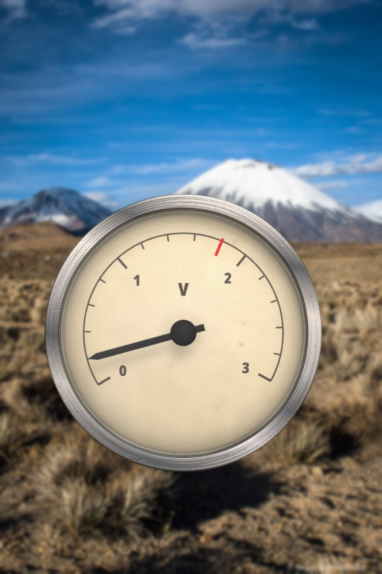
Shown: 0.2 V
